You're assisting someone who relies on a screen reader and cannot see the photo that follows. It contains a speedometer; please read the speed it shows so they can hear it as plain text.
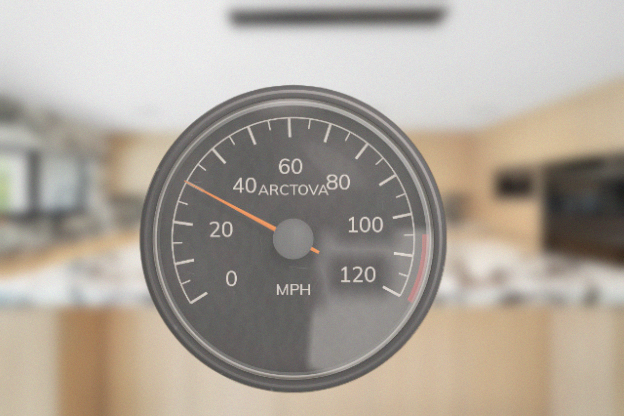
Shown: 30 mph
